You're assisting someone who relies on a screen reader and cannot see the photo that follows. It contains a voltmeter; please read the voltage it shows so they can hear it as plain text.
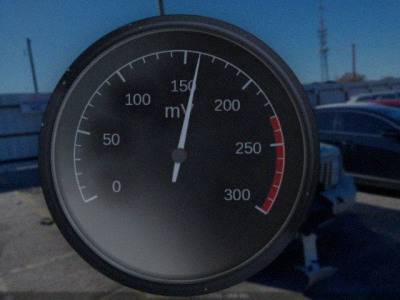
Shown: 160 mV
